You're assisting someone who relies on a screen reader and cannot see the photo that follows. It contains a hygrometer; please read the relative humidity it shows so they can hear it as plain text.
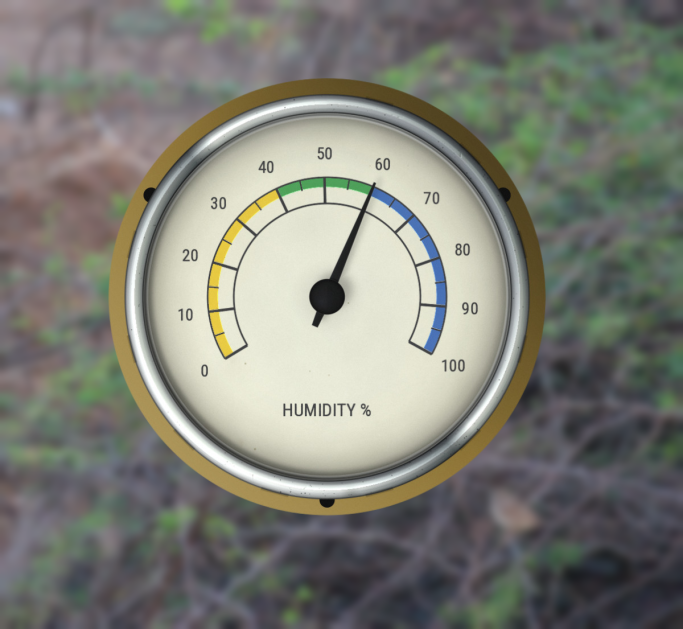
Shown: 60 %
